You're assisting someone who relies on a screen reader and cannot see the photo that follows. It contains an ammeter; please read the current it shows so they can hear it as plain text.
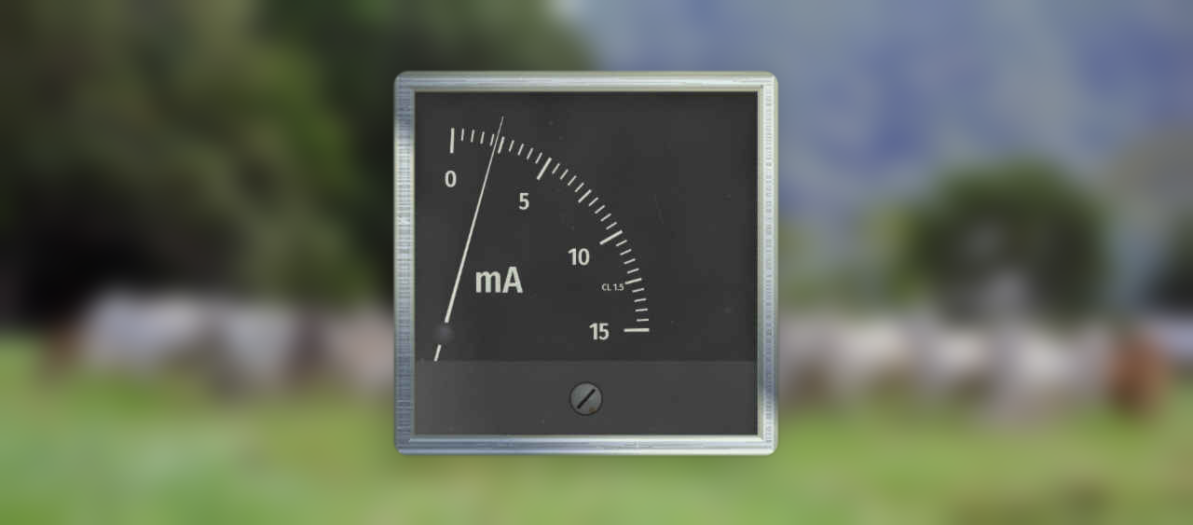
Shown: 2.25 mA
